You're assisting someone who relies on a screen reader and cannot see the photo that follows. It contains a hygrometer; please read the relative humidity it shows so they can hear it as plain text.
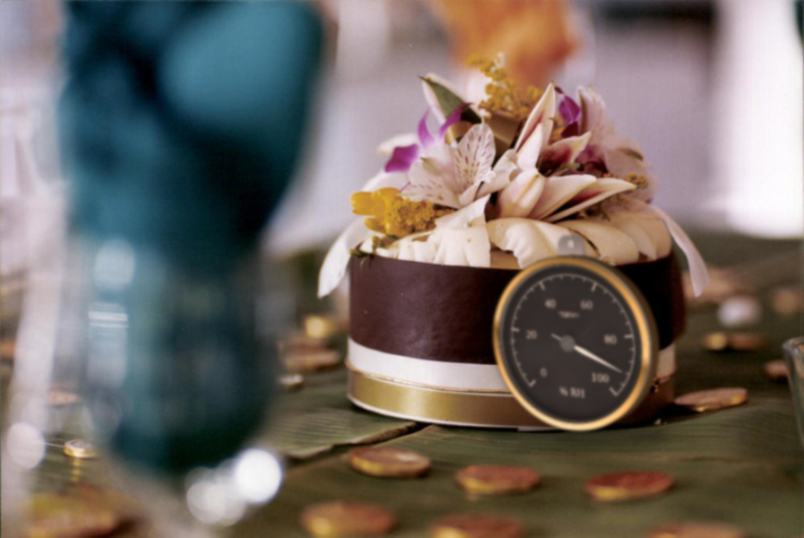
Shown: 92 %
